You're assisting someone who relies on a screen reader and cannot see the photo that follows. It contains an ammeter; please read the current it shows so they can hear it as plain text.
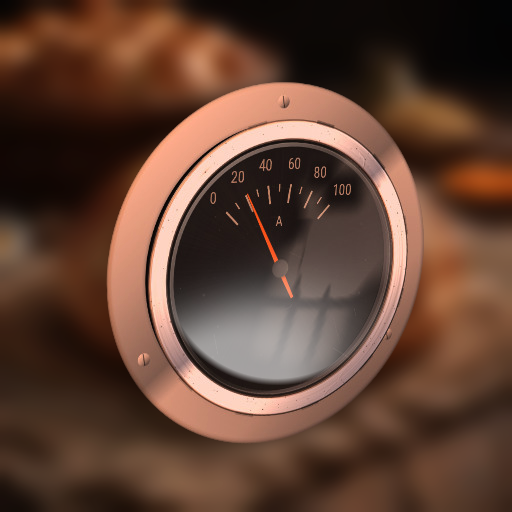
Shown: 20 A
